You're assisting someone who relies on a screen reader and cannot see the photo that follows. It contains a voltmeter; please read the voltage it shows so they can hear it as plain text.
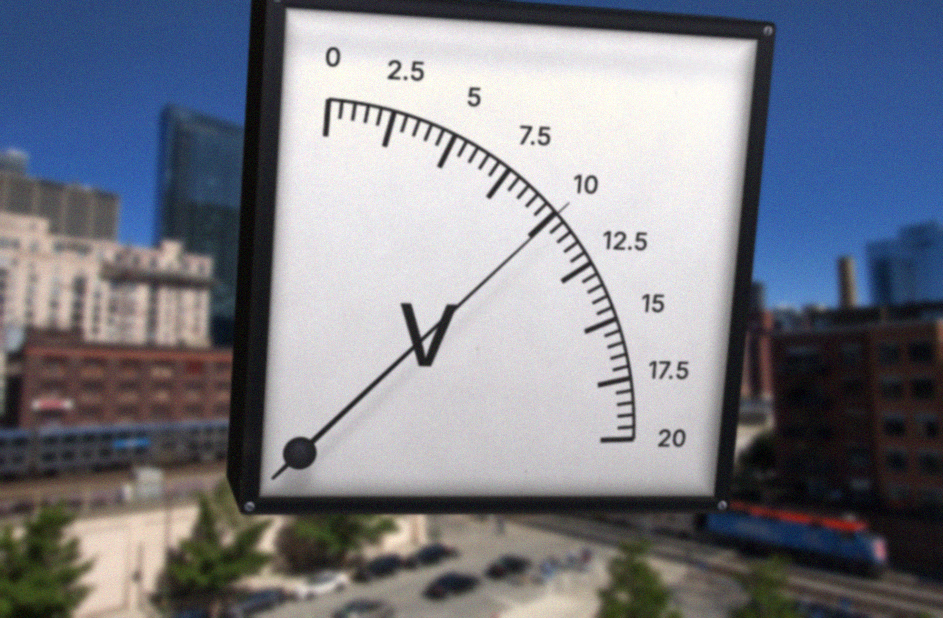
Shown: 10 V
